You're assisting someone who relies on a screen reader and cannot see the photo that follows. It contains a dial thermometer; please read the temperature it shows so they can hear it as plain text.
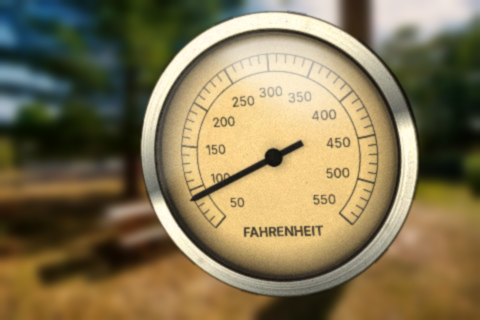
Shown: 90 °F
